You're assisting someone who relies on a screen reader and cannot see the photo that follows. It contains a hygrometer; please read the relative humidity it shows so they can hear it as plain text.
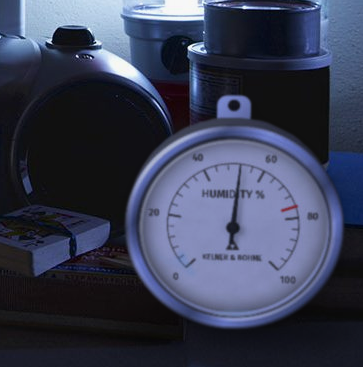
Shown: 52 %
